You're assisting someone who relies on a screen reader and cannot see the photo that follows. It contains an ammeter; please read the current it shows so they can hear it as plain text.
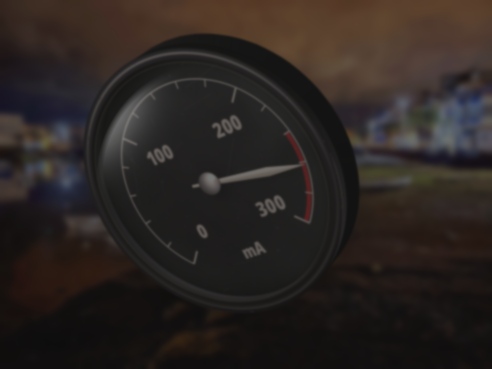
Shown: 260 mA
